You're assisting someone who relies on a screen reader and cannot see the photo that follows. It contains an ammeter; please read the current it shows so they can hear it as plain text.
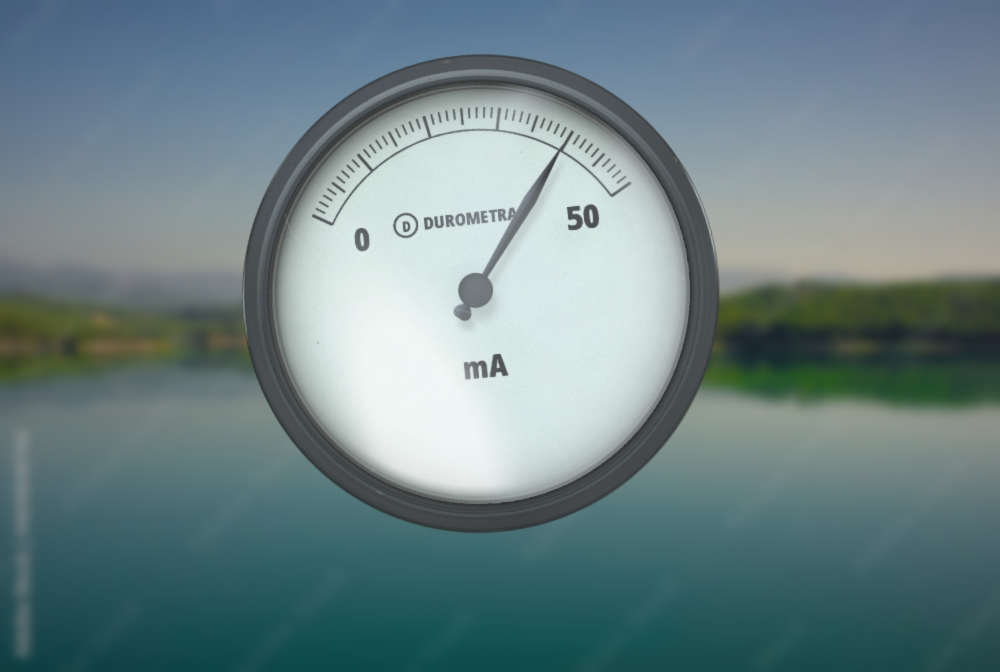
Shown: 40 mA
